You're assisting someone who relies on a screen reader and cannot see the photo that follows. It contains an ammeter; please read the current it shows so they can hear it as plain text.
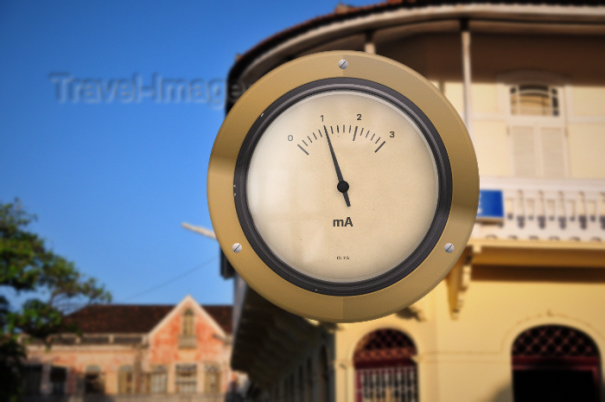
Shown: 1 mA
